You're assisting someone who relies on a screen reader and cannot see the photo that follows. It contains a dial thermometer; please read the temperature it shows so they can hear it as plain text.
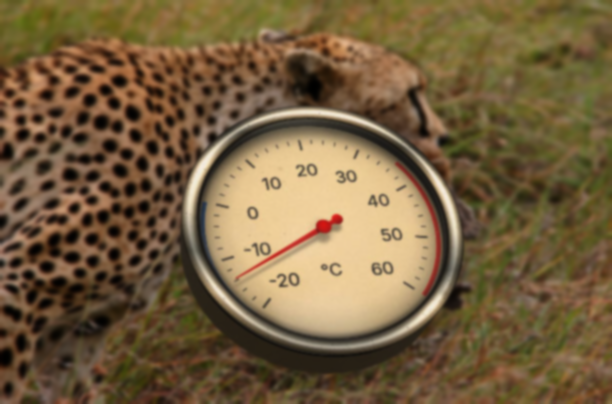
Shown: -14 °C
